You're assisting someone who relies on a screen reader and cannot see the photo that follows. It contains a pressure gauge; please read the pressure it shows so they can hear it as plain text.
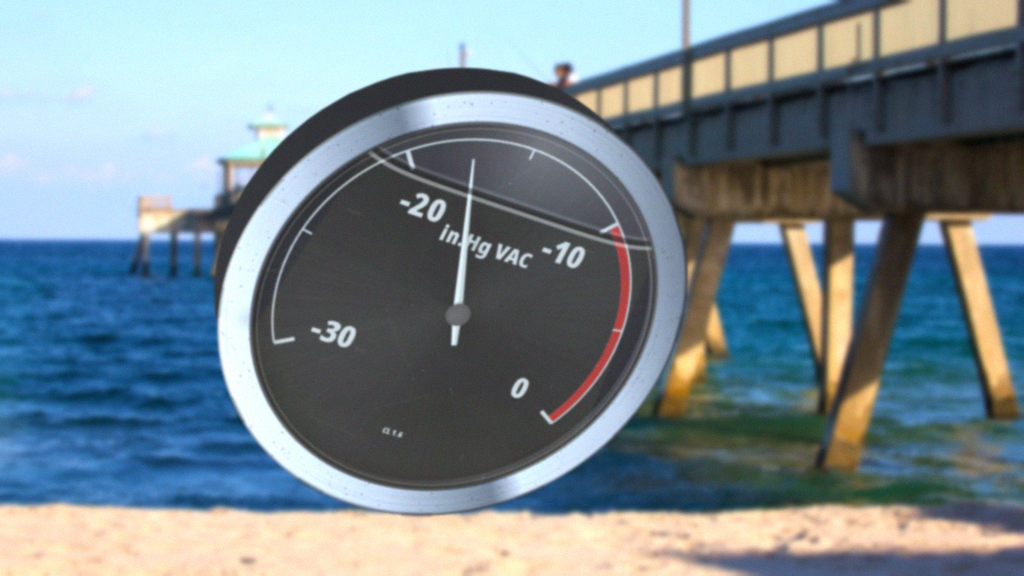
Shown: -17.5 inHg
